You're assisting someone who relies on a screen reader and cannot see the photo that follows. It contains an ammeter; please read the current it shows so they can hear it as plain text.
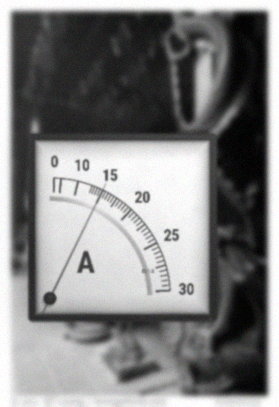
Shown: 15 A
